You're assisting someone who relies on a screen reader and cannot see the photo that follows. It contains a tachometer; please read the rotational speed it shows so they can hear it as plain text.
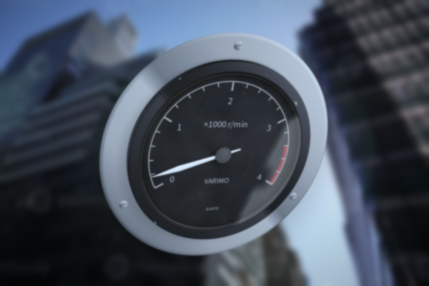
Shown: 200 rpm
